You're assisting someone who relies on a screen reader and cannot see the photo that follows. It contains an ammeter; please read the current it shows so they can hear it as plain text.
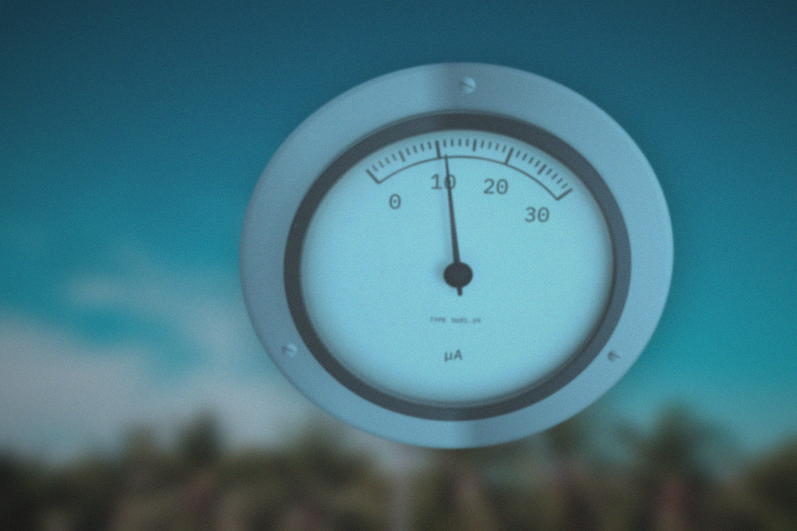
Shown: 11 µA
